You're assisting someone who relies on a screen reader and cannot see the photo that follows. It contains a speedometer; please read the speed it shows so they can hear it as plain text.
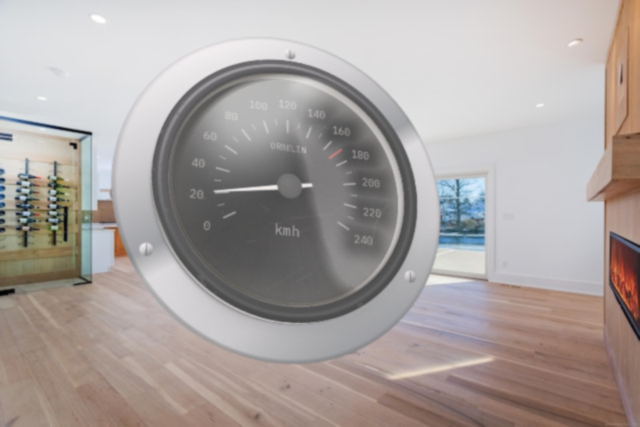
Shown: 20 km/h
